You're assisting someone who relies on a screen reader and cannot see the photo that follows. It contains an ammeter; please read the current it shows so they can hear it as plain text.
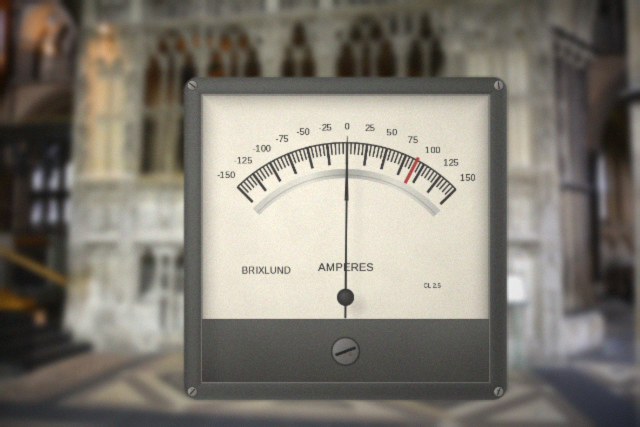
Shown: 0 A
